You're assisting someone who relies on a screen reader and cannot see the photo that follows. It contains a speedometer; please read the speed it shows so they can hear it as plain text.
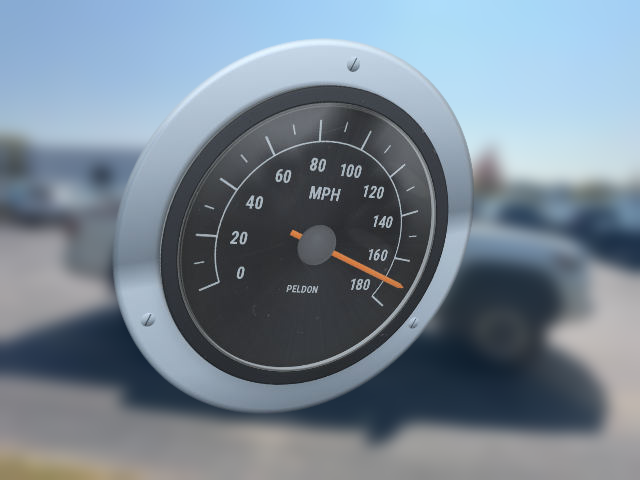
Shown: 170 mph
